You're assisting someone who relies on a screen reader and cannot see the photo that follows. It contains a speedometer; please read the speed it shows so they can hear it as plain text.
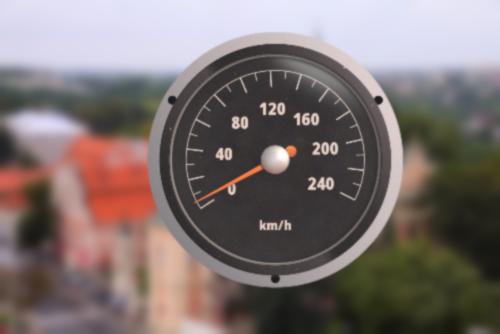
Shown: 5 km/h
